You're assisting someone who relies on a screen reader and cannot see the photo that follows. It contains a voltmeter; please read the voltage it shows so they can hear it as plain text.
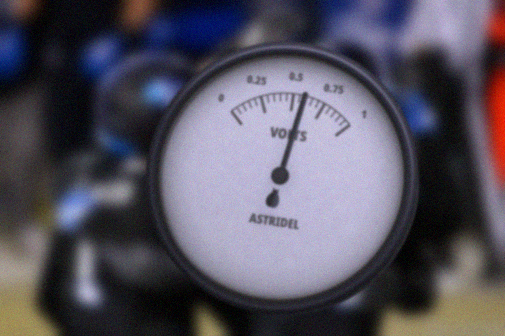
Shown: 0.6 V
